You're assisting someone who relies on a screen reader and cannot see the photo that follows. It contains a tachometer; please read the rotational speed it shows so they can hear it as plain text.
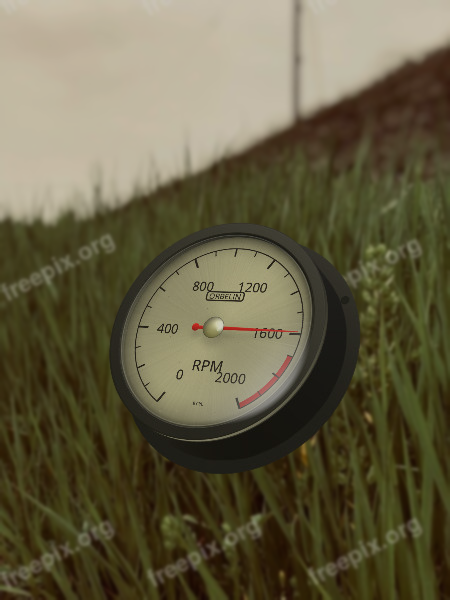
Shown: 1600 rpm
